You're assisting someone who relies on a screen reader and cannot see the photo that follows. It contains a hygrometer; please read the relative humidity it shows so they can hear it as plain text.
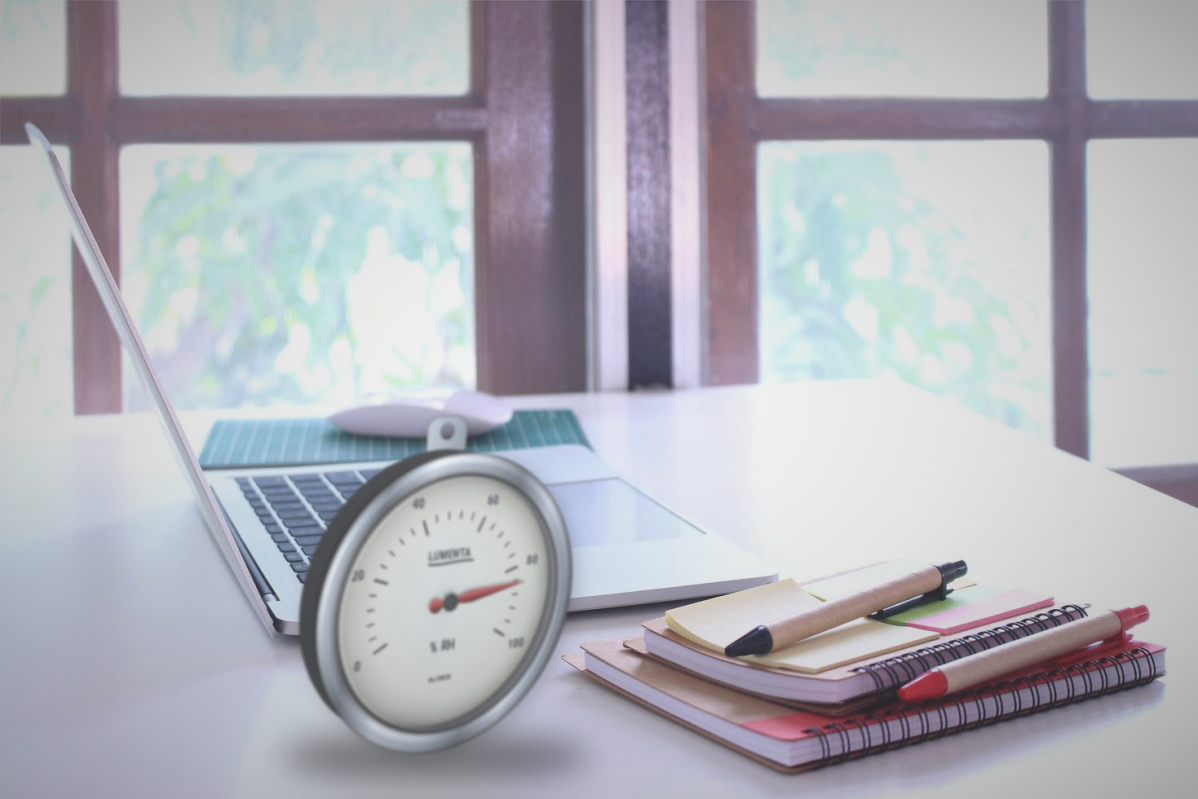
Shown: 84 %
